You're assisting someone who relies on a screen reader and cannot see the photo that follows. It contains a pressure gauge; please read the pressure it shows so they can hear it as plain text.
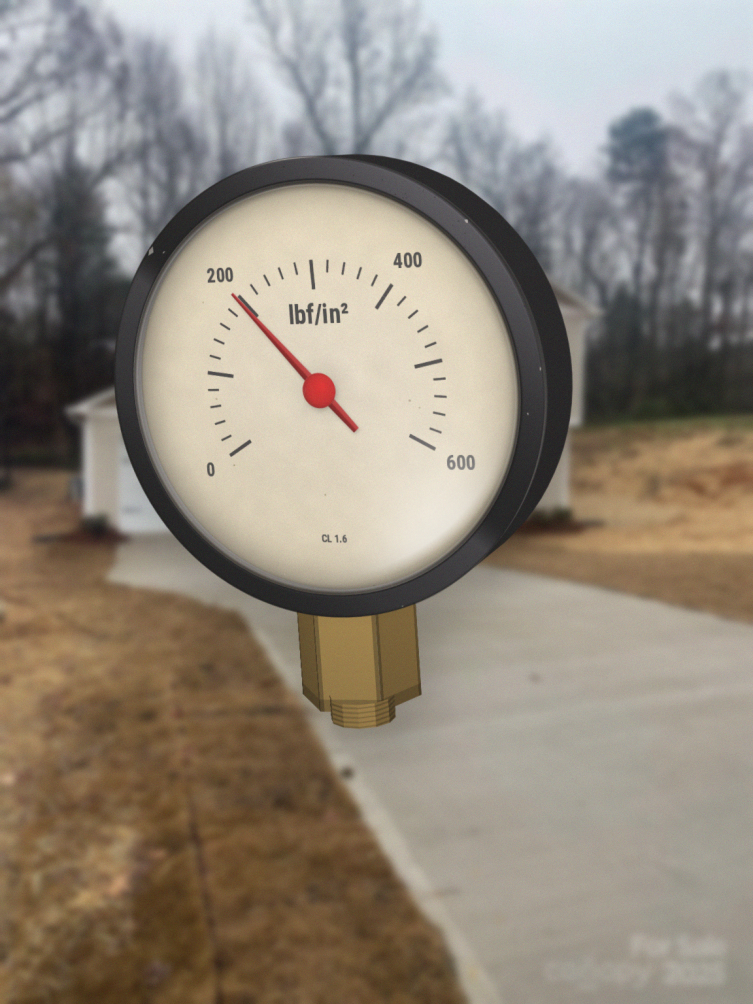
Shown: 200 psi
